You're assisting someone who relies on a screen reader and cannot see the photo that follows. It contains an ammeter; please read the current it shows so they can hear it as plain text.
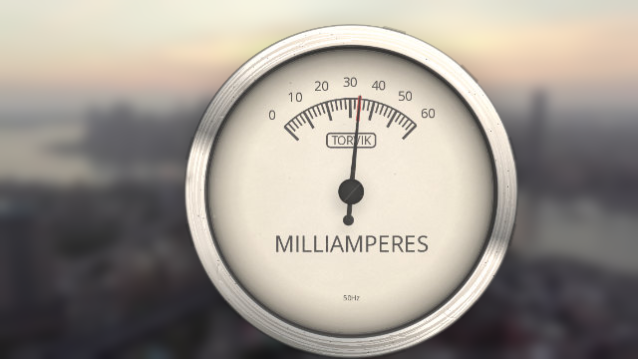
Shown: 34 mA
